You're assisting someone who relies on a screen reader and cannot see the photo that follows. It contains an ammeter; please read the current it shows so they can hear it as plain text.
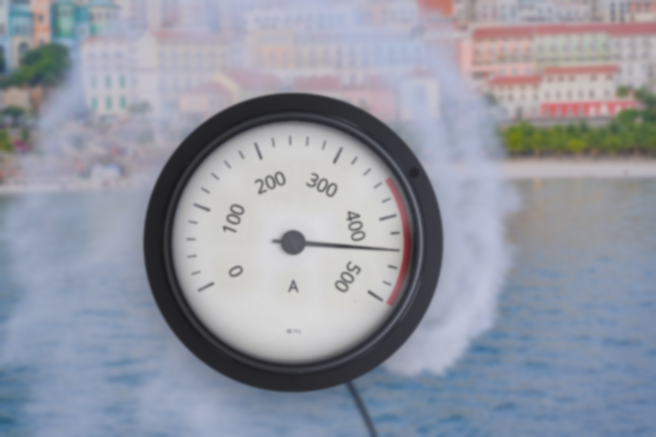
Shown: 440 A
